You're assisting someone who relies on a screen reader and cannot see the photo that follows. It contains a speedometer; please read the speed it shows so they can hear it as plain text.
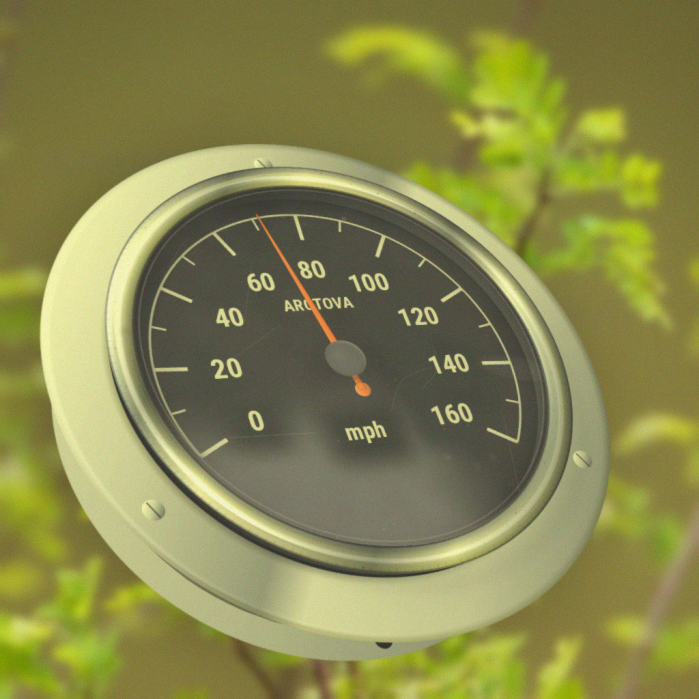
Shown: 70 mph
